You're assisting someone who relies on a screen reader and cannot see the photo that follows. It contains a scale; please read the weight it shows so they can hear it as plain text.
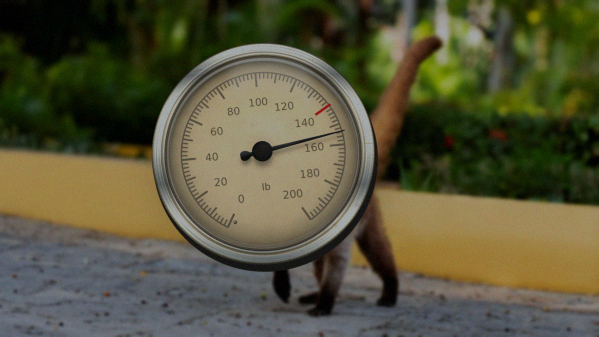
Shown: 154 lb
